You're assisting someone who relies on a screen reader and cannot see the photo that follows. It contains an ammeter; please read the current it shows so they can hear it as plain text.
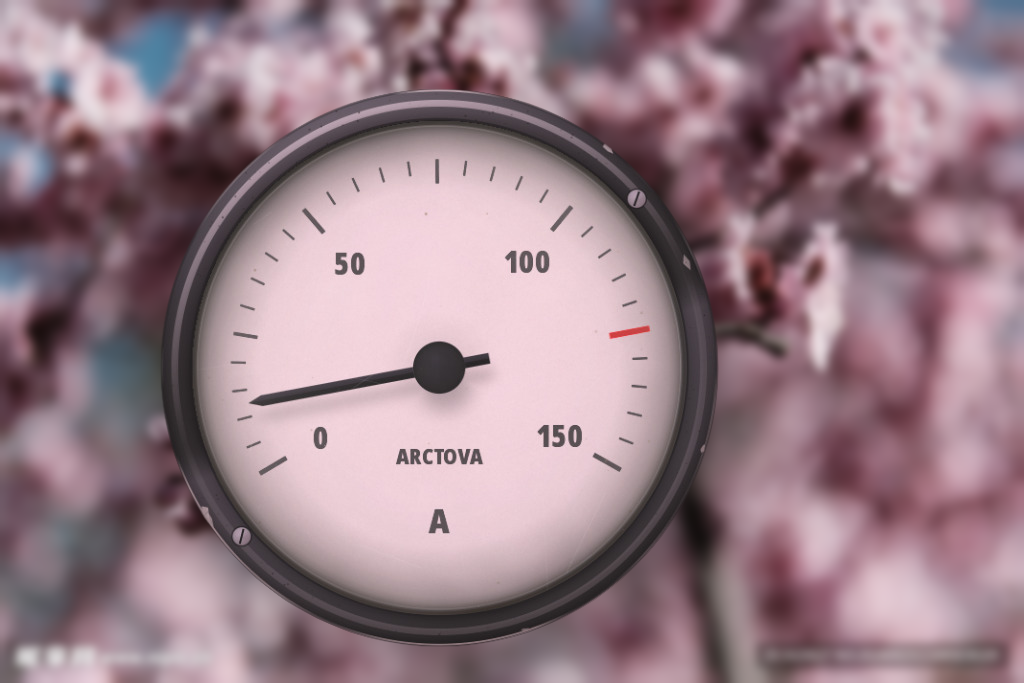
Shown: 12.5 A
